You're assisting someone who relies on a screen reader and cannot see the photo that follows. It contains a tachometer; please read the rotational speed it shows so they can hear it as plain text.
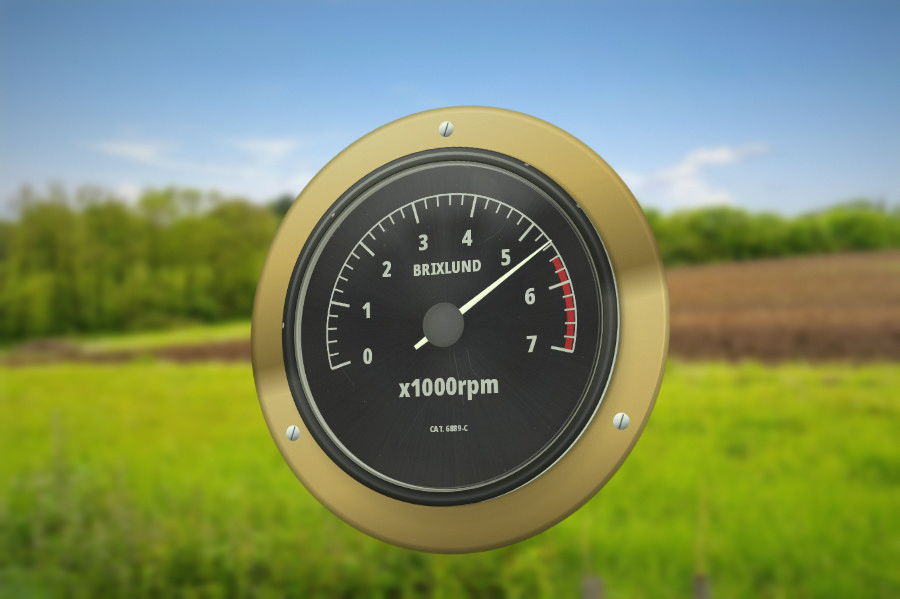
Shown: 5400 rpm
